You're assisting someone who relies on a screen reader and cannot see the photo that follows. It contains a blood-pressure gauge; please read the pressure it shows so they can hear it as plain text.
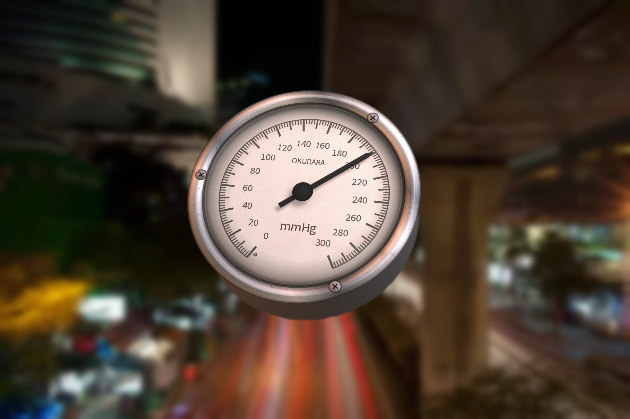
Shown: 200 mmHg
